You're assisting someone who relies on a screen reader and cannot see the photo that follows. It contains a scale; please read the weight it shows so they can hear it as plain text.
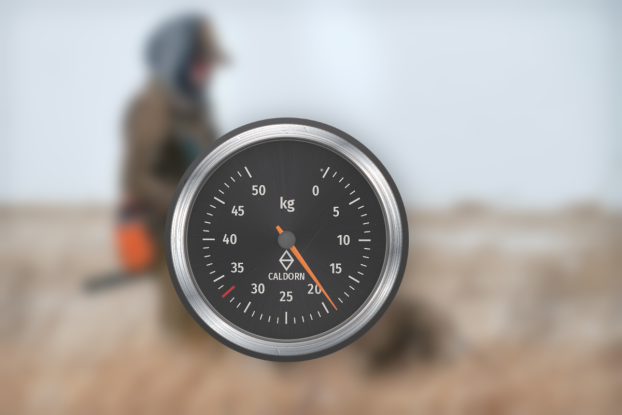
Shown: 19 kg
